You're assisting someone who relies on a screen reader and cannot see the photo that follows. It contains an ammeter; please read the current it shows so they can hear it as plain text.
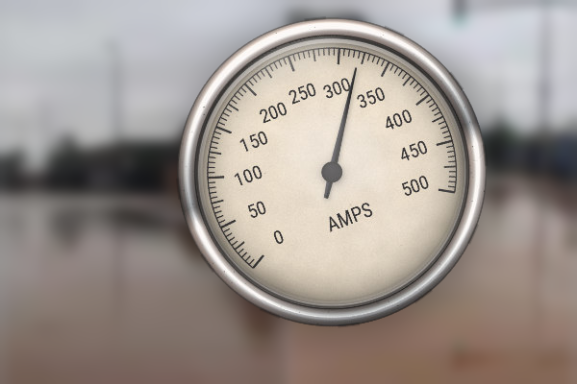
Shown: 320 A
